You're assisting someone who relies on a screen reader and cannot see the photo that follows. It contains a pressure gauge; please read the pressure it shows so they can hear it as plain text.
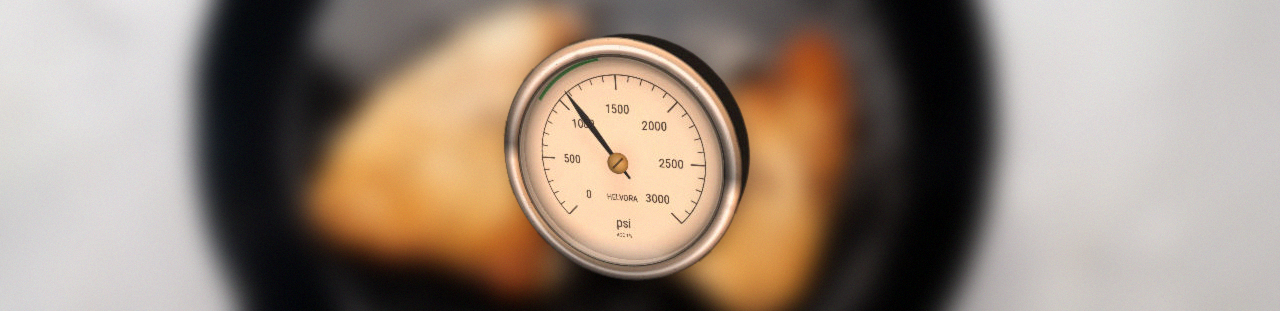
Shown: 1100 psi
